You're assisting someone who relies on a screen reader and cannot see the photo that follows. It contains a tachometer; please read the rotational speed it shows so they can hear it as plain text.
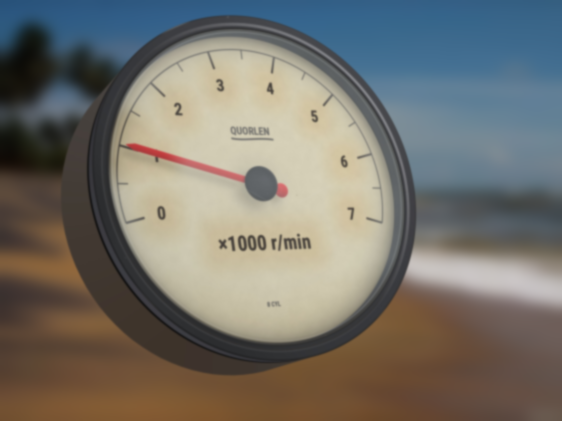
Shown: 1000 rpm
